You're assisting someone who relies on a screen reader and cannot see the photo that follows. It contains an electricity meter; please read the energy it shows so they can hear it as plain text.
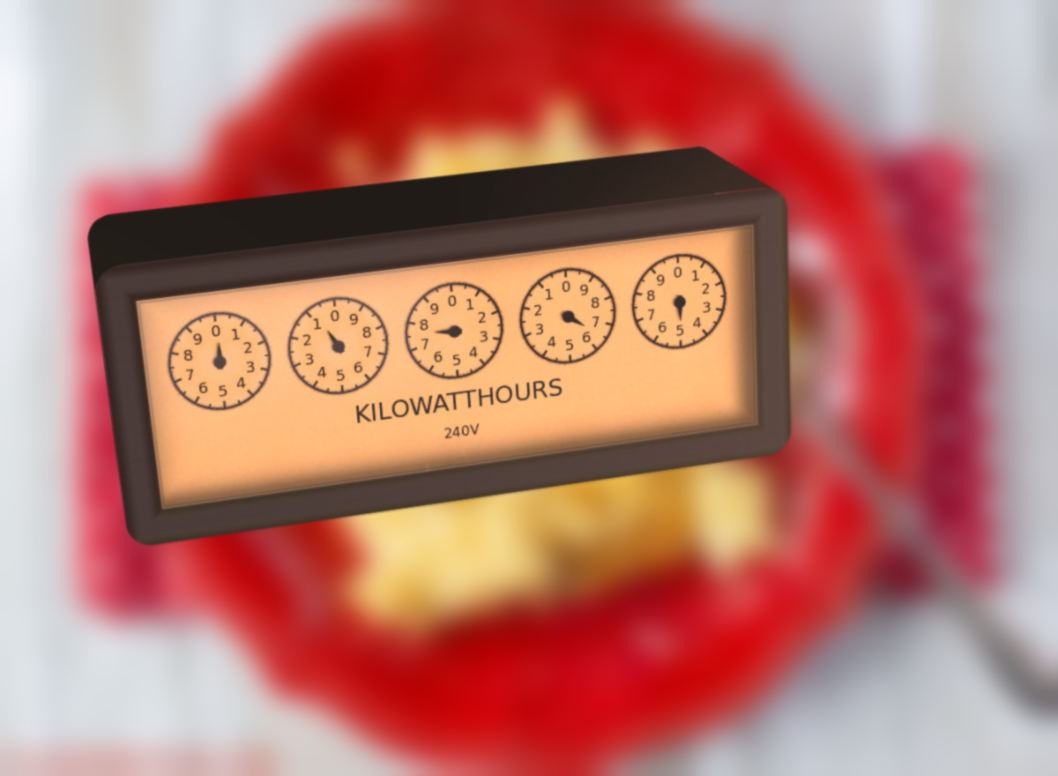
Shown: 765 kWh
